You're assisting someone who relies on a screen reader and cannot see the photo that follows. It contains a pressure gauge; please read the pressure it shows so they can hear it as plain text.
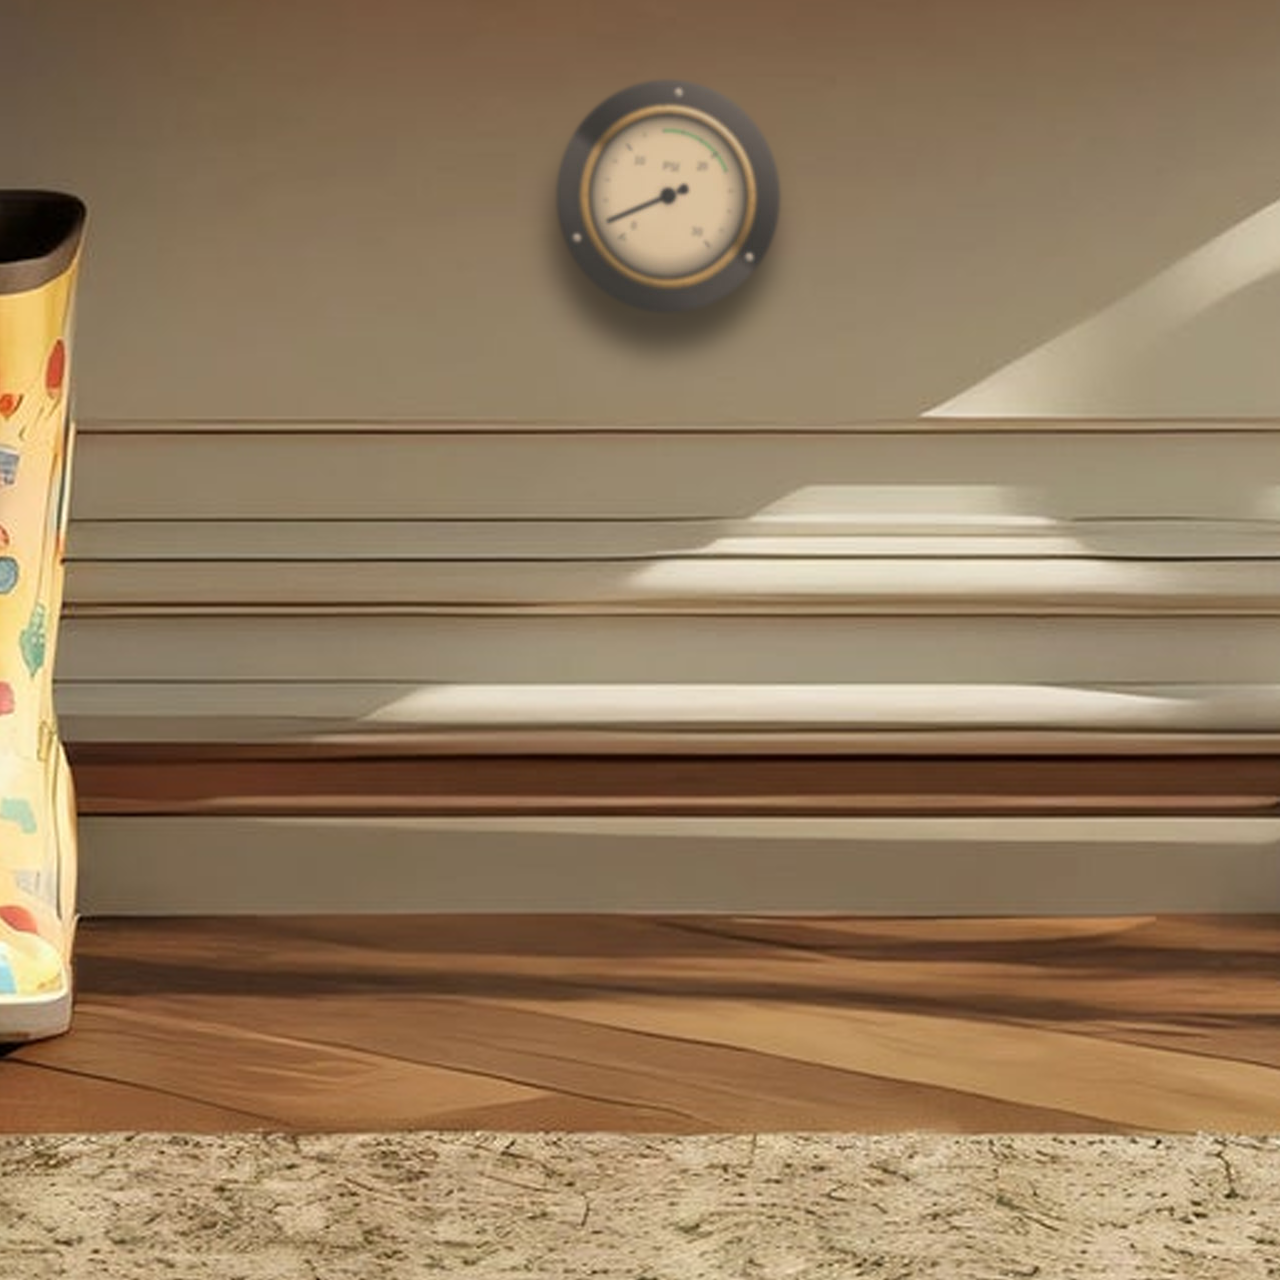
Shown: 2 psi
